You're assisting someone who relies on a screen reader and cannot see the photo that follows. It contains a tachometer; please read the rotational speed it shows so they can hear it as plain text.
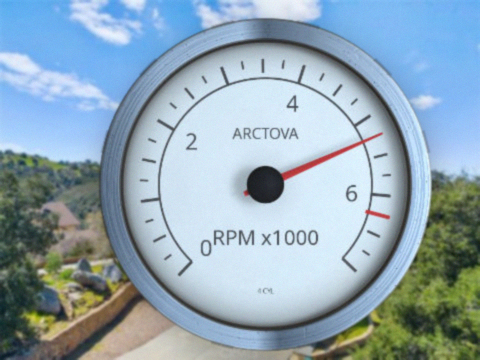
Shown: 5250 rpm
